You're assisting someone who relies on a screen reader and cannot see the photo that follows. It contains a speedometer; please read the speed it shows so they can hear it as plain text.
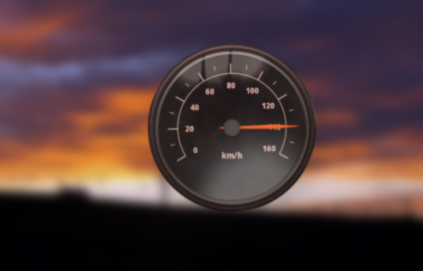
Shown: 140 km/h
